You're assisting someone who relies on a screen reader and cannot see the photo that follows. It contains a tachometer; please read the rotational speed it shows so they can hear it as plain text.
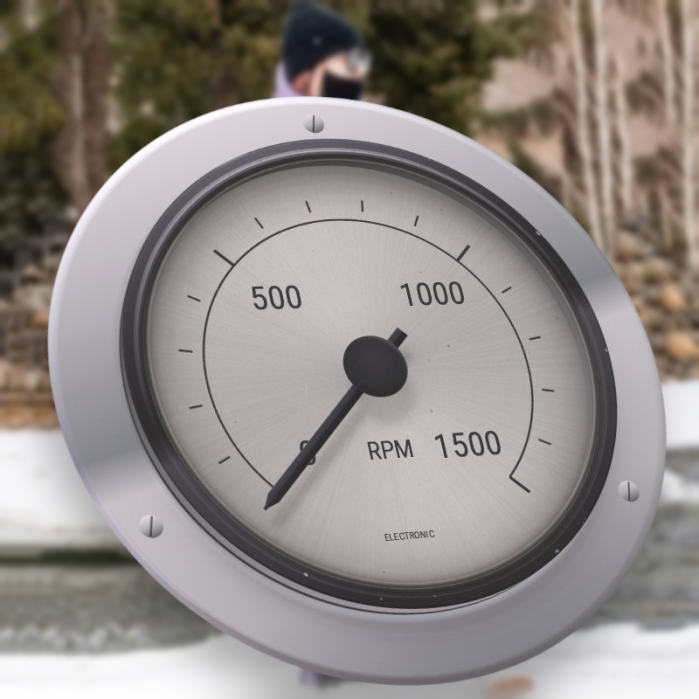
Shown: 0 rpm
